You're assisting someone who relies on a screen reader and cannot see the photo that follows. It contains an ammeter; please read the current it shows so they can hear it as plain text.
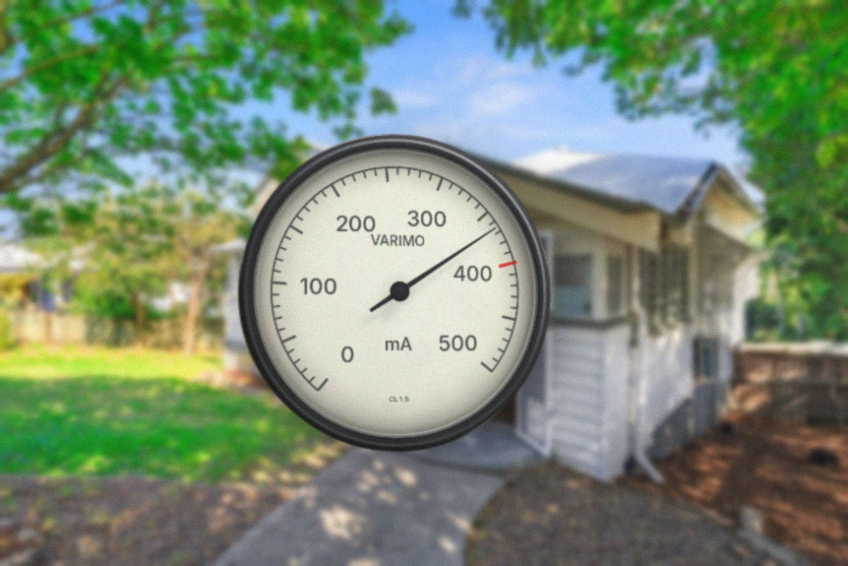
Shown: 365 mA
